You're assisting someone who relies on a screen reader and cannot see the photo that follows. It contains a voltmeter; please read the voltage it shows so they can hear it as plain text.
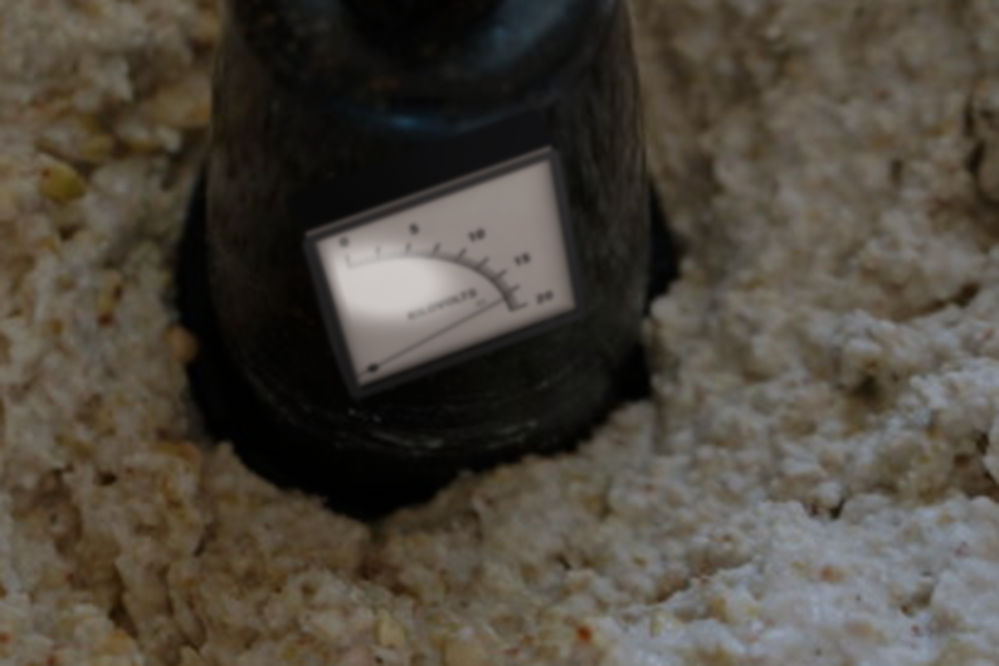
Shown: 17.5 kV
